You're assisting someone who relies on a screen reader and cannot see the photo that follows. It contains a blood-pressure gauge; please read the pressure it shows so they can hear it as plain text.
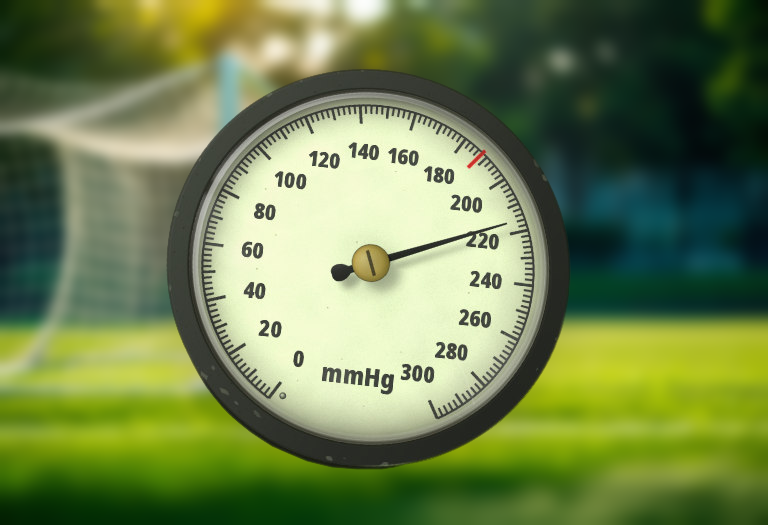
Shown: 216 mmHg
